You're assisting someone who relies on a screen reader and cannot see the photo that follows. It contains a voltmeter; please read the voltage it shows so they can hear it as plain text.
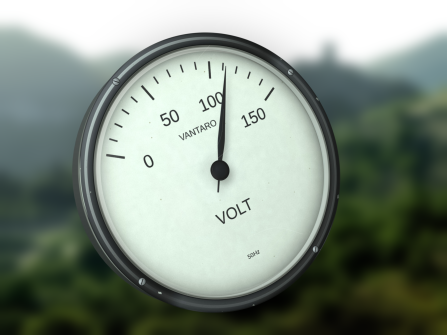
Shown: 110 V
